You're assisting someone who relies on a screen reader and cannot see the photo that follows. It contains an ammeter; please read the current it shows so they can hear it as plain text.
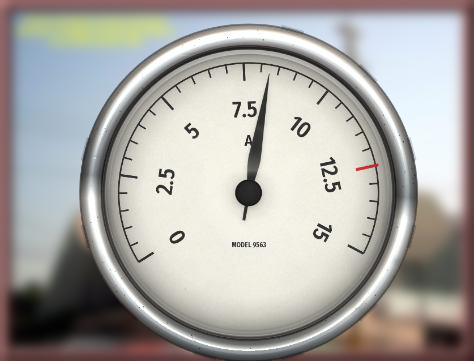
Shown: 8.25 A
